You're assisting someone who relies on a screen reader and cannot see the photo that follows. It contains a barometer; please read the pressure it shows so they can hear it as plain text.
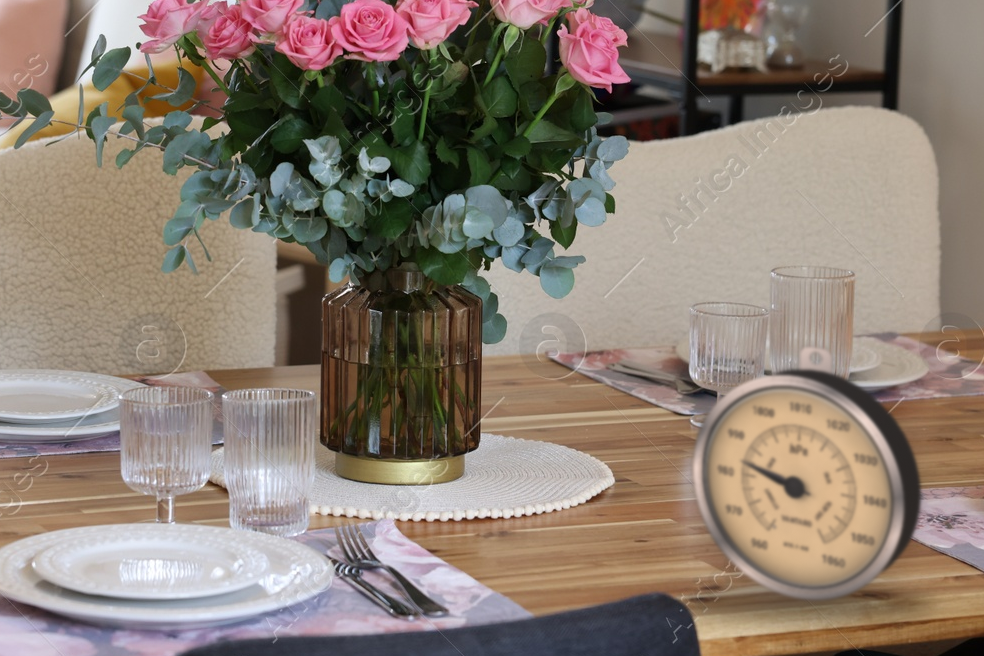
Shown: 985 hPa
